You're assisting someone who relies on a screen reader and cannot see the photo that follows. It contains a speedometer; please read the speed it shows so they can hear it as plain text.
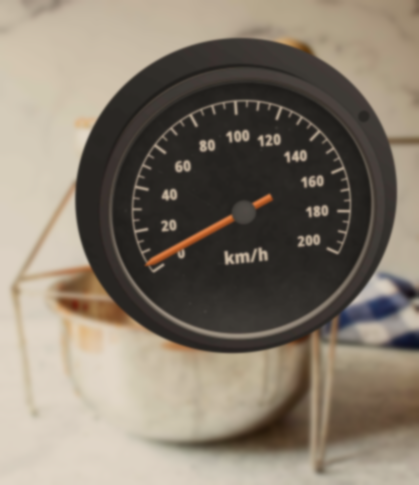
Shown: 5 km/h
